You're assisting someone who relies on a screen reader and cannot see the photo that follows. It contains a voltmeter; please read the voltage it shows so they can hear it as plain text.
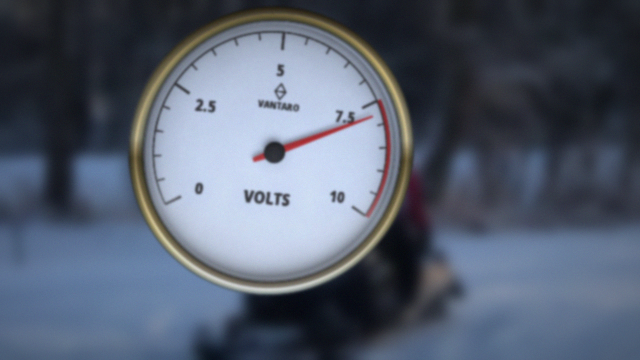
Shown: 7.75 V
